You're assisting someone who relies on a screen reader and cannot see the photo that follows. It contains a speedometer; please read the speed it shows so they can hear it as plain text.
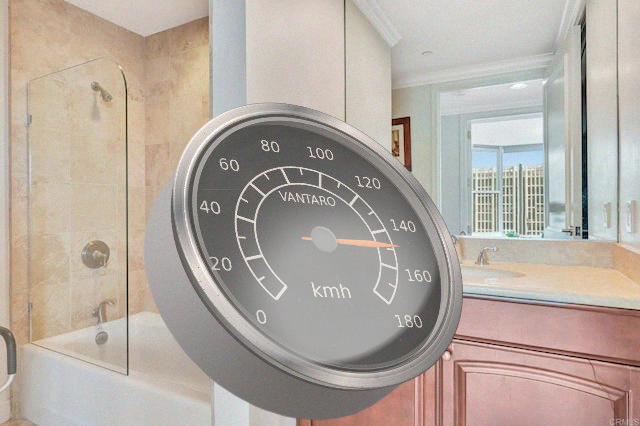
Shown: 150 km/h
